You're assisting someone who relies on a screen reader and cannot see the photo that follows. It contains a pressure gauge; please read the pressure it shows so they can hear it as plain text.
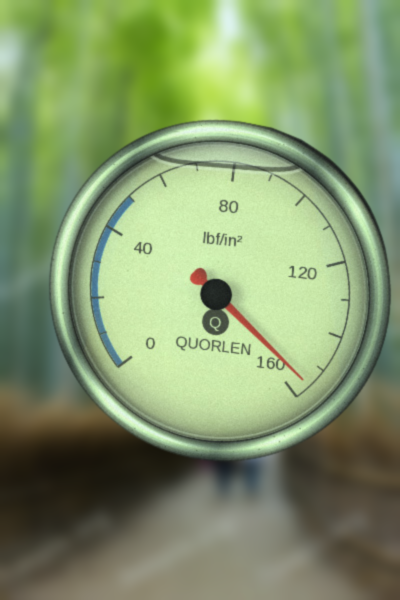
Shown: 155 psi
